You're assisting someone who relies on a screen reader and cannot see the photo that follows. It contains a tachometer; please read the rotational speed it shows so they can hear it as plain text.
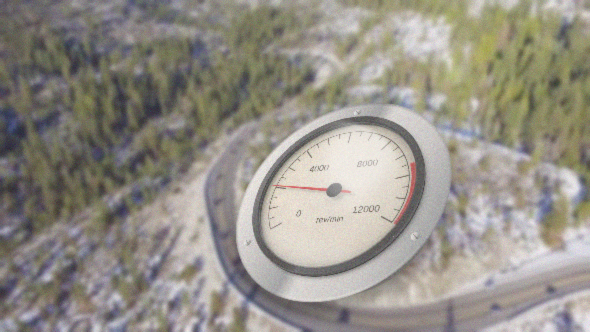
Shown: 2000 rpm
